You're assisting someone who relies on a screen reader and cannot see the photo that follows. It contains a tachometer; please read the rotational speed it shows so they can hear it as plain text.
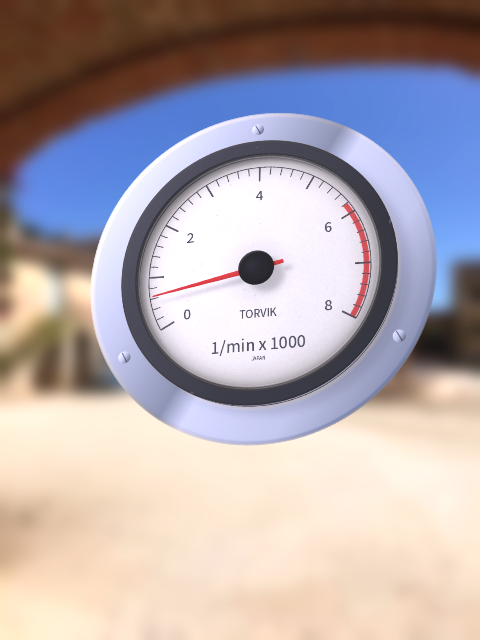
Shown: 600 rpm
